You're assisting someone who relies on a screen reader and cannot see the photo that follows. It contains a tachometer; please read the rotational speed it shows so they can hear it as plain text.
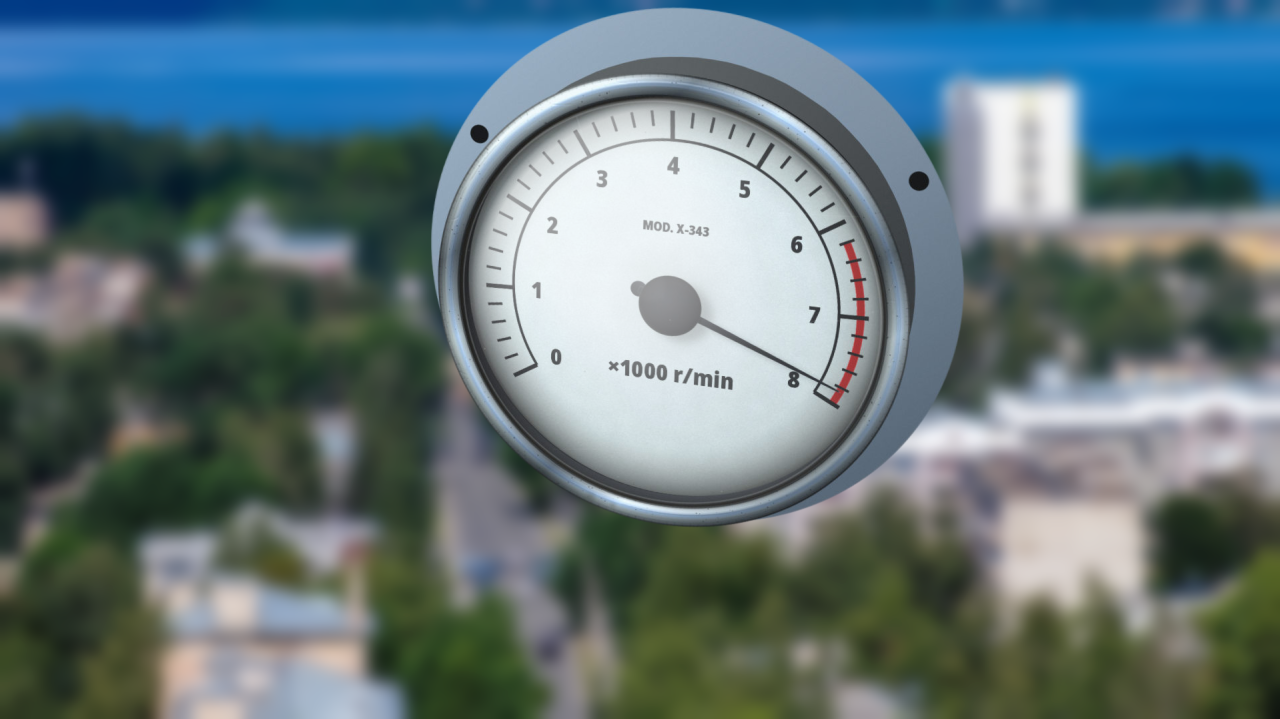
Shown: 7800 rpm
